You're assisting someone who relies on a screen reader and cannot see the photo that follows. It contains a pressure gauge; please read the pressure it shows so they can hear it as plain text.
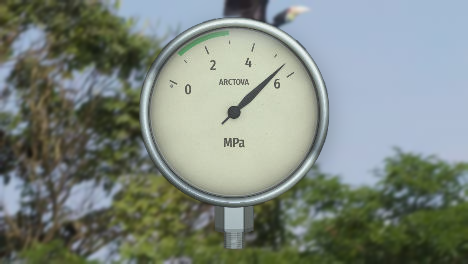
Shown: 5.5 MPa
